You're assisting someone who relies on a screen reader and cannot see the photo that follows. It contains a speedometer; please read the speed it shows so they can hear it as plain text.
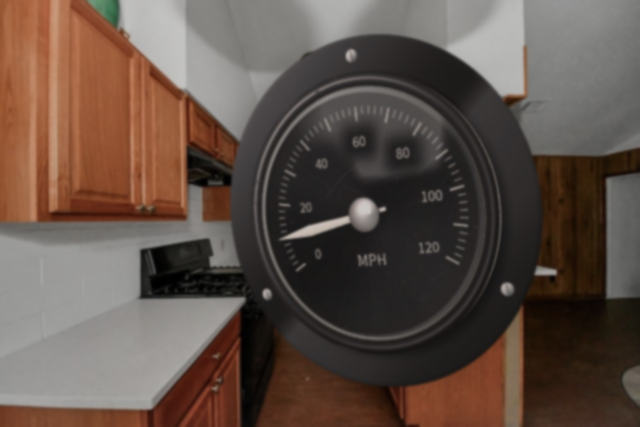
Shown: 10 mph
